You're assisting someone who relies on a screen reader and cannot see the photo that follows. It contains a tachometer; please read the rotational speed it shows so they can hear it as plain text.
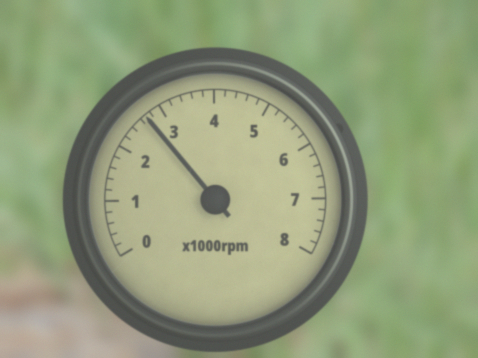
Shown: 2700 rpm
